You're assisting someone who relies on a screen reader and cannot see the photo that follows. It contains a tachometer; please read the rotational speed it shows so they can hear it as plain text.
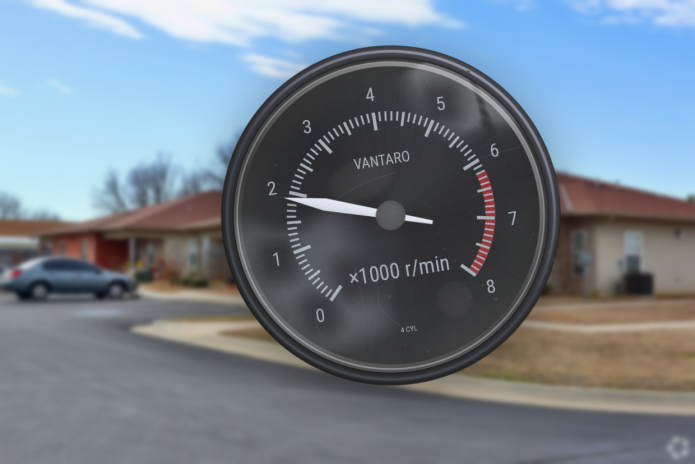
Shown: 1900 rpm
